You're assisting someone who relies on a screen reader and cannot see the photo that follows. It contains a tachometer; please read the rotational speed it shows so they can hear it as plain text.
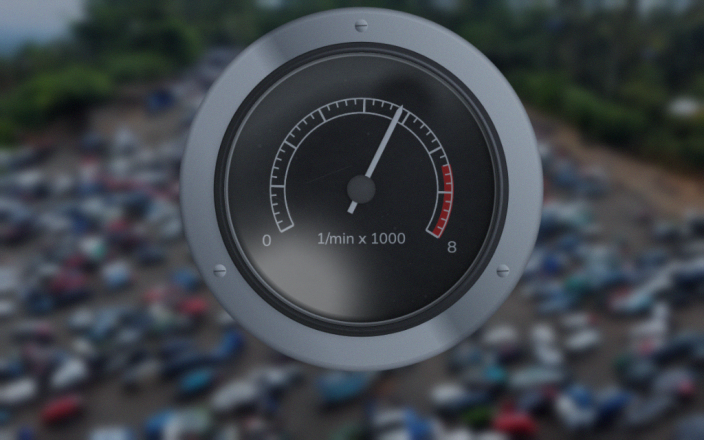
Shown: 4800 rpm
